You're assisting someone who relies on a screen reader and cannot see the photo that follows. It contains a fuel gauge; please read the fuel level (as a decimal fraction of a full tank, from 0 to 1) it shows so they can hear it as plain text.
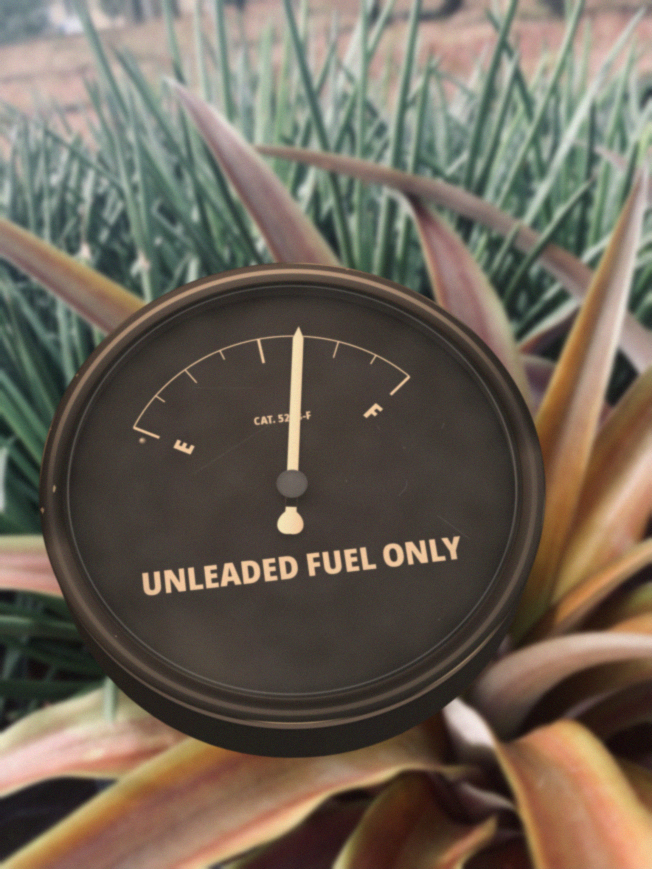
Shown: 0.625
